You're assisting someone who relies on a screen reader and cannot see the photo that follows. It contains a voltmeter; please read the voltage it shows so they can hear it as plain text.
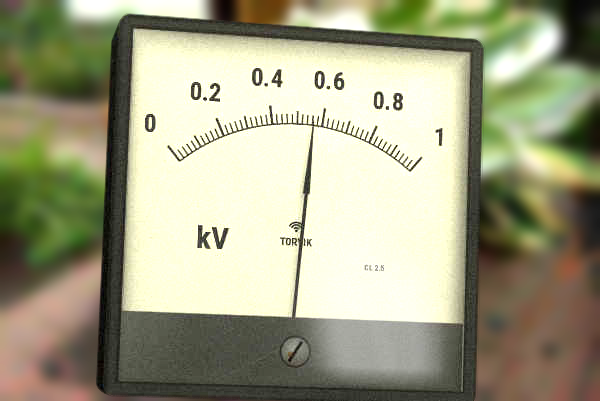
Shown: 0.56 kV
